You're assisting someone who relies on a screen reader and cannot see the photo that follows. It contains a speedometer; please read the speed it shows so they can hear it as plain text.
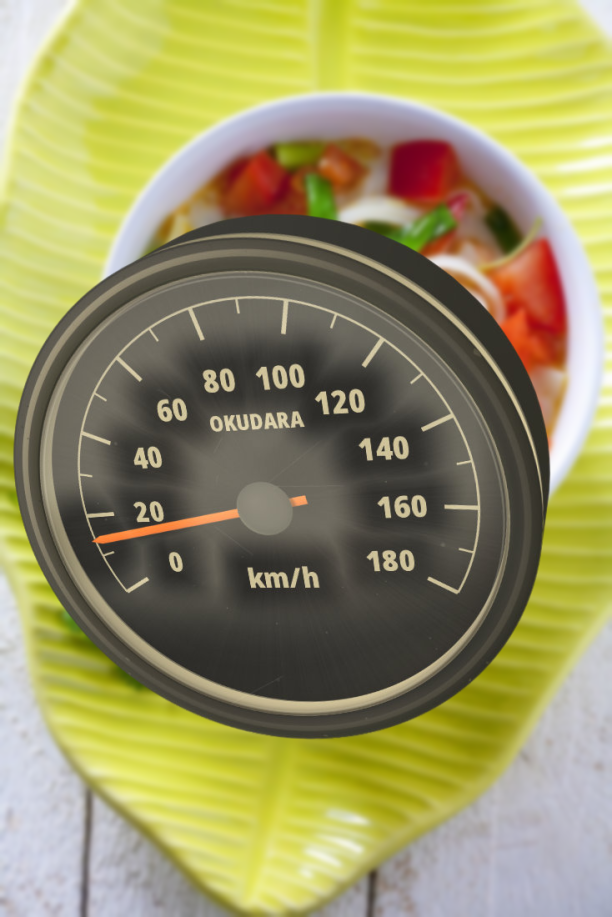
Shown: 15 km/h
